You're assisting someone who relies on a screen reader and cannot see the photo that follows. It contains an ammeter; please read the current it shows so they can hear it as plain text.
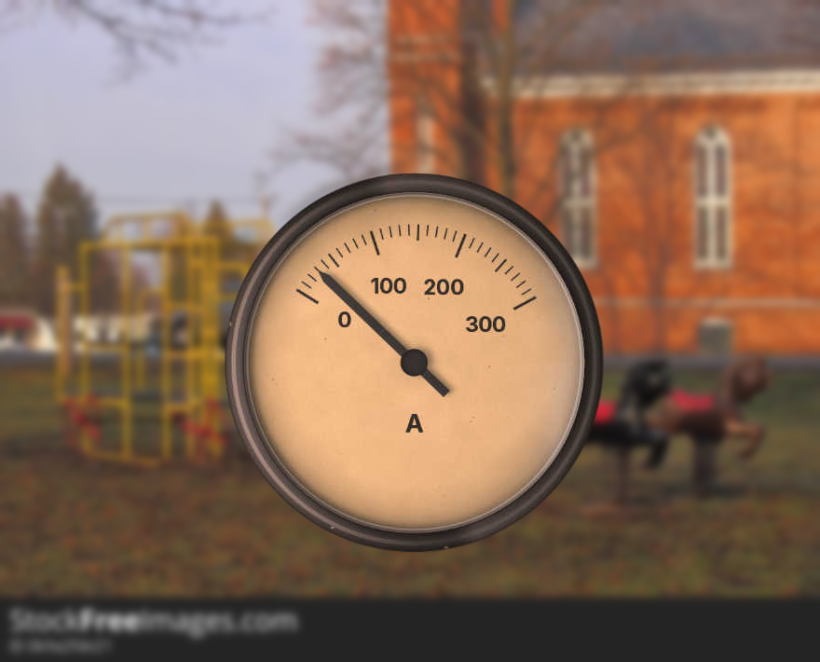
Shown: 30 A
